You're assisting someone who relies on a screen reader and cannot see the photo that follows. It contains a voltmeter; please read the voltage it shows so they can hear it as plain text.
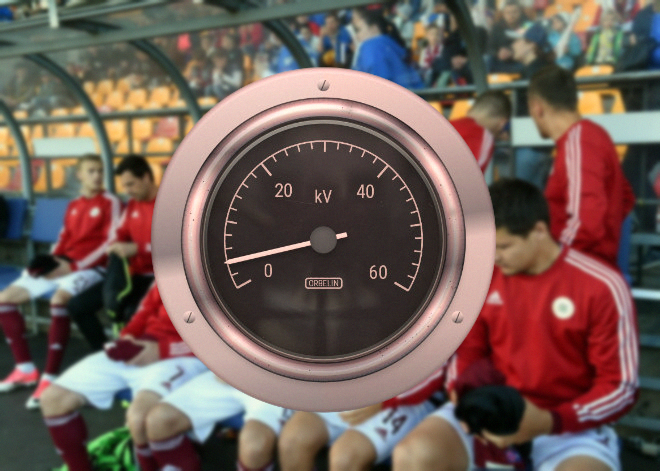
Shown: 4 kV
